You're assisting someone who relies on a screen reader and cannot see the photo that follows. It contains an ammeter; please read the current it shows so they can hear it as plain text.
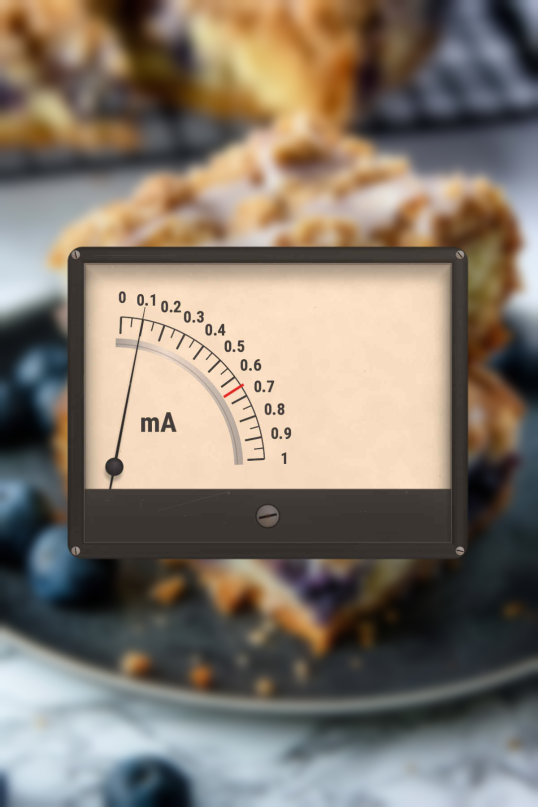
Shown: 0.1 mA
